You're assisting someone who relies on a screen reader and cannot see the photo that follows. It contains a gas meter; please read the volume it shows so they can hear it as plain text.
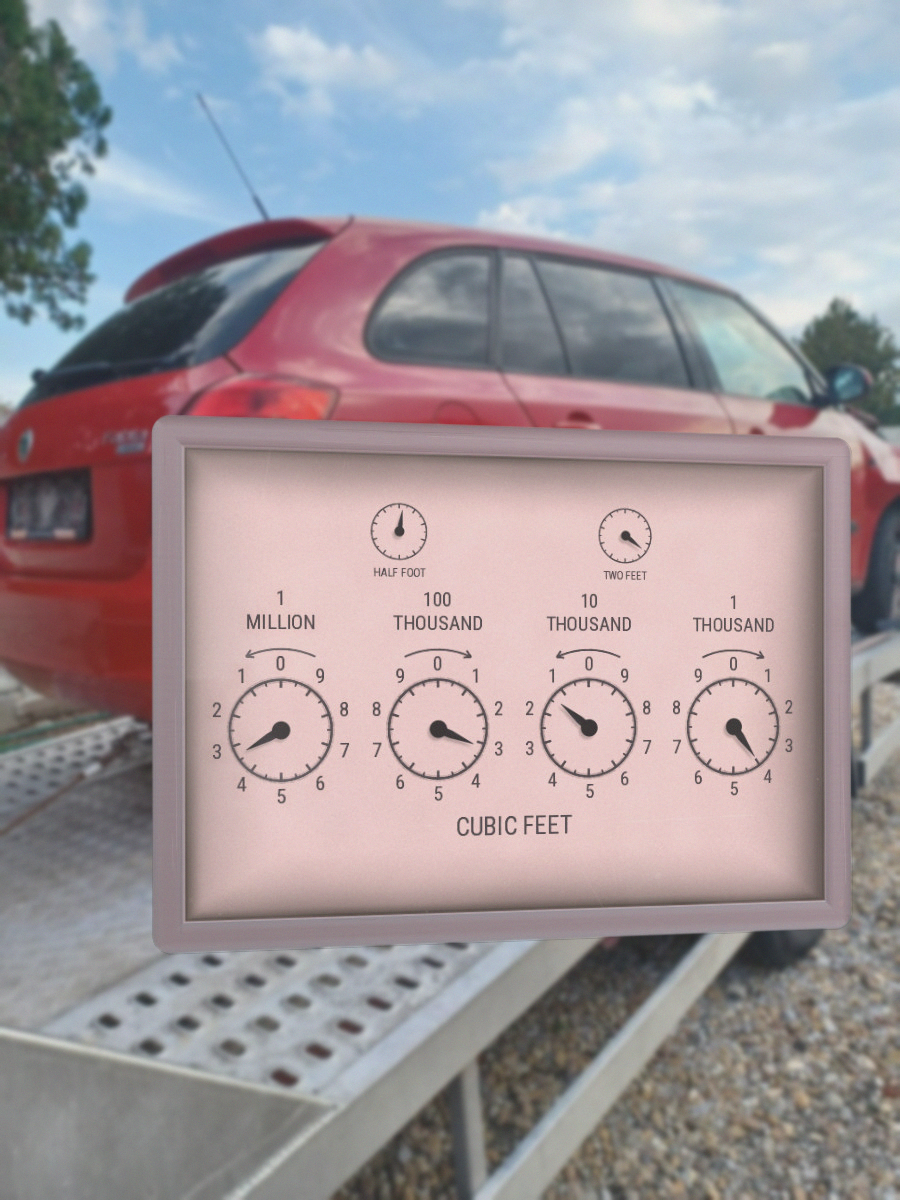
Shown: 331400 ft³
